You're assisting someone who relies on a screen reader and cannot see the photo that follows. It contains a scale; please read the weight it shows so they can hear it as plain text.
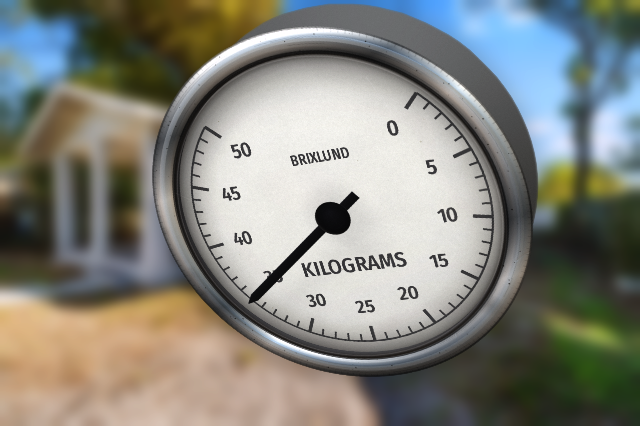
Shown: 35 kg
